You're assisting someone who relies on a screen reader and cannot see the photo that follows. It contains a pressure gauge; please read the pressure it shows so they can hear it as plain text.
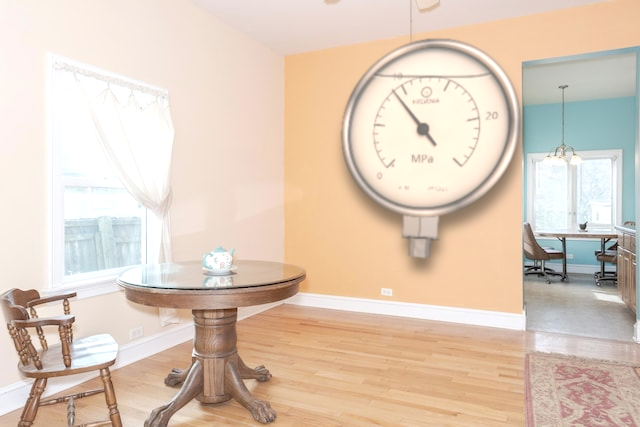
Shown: 9 MPa
